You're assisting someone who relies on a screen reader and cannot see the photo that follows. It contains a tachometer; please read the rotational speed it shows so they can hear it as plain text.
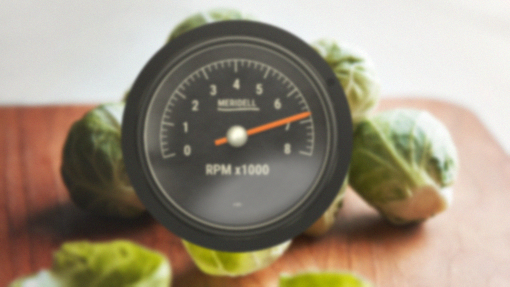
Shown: 6800 rpm
